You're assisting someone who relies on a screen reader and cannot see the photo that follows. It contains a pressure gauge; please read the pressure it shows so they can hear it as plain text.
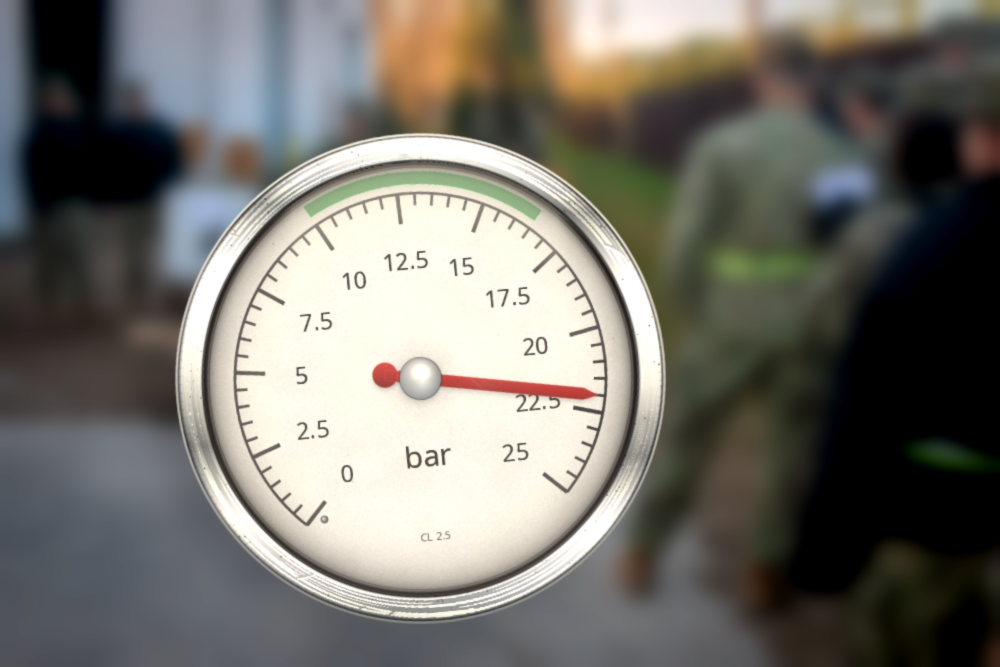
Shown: 22 bar
